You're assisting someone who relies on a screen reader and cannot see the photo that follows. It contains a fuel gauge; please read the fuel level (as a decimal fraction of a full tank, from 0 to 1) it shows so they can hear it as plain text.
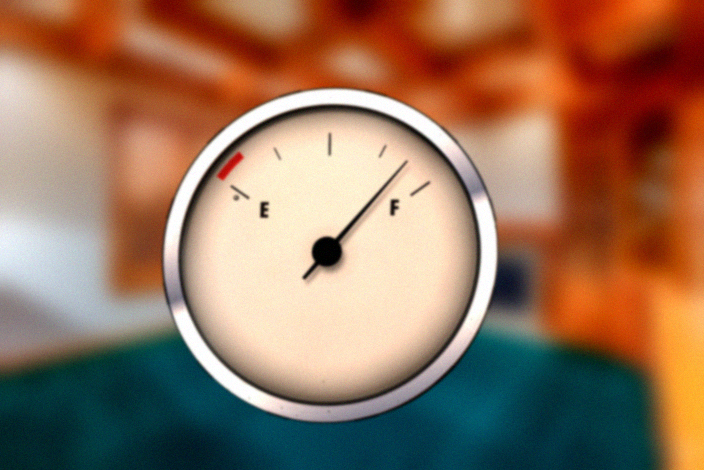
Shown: 0.875
